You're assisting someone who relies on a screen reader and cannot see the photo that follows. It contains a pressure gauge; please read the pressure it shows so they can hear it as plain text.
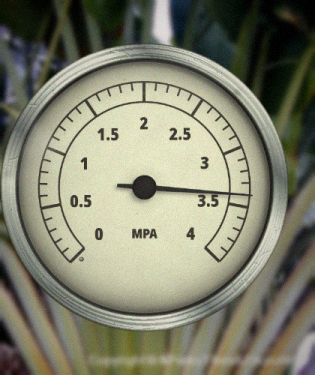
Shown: 3.4 MPa
